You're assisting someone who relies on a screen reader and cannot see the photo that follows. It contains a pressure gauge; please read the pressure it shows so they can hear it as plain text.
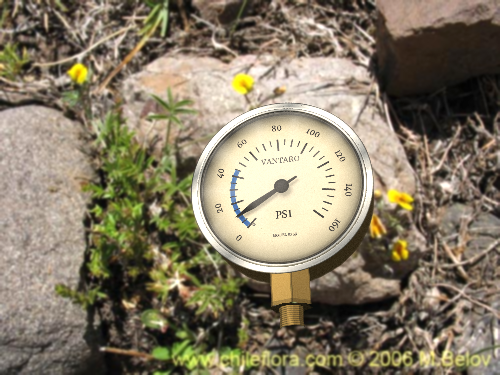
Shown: 10 psi
